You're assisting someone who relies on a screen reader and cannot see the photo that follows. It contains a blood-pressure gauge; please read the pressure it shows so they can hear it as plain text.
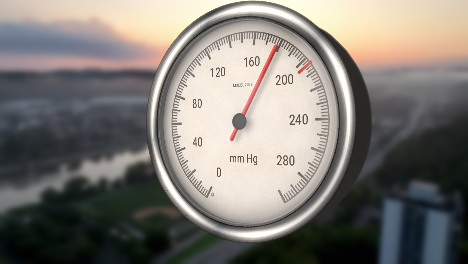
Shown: 180 mmHg
